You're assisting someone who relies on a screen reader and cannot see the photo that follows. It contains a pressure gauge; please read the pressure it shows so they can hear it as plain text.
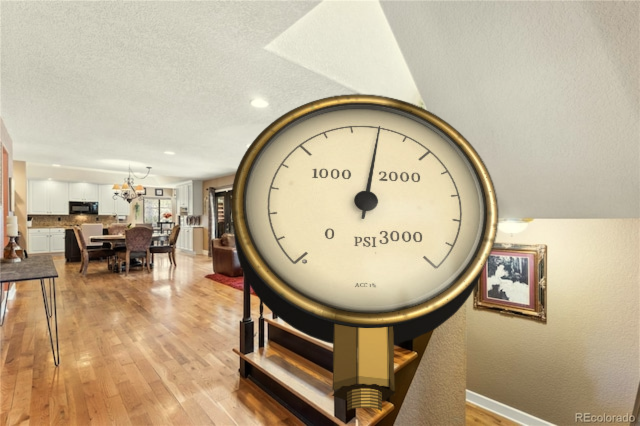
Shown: 1600 psi
